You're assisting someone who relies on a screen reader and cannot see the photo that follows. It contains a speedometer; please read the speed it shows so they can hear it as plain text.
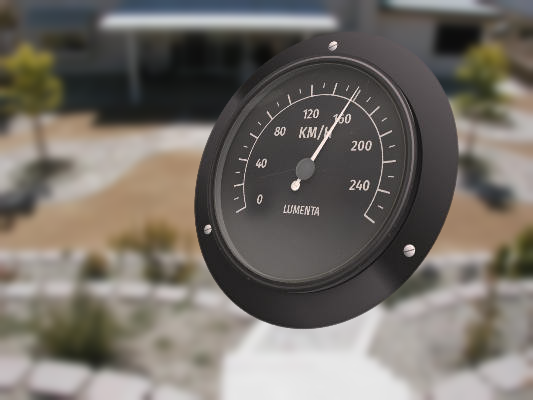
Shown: 160 km/h
